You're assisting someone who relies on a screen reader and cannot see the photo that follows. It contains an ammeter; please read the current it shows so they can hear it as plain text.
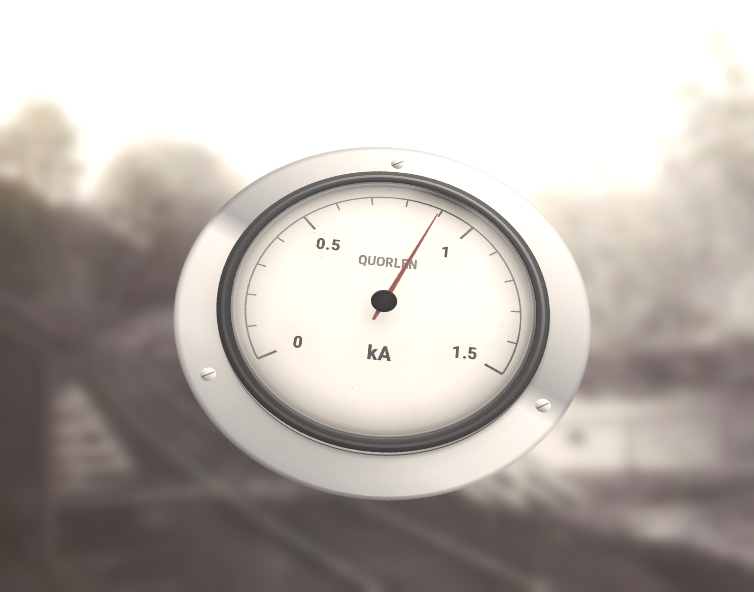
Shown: 0.9 kA
